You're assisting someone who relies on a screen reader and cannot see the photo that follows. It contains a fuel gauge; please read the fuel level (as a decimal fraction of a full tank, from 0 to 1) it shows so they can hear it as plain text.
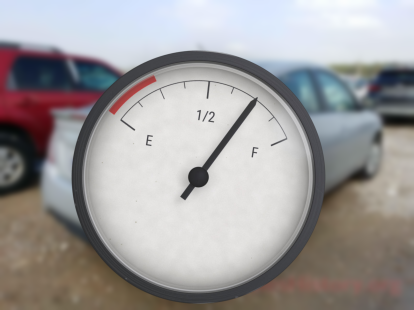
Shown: 0.75
